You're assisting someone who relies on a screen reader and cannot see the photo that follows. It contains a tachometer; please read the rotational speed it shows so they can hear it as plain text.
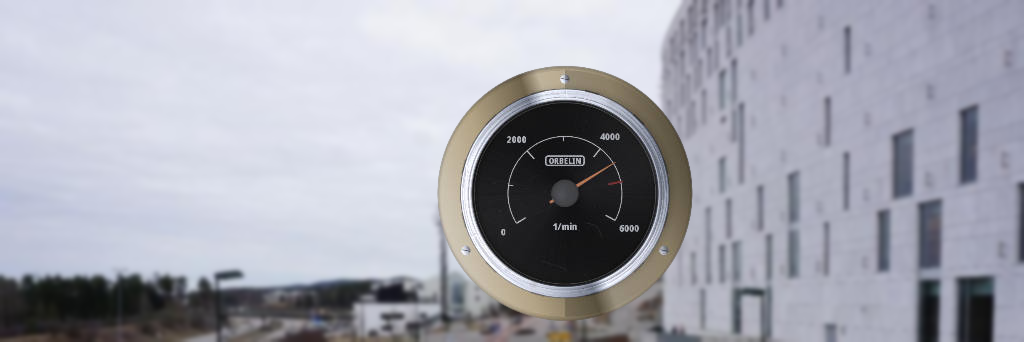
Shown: 4500 rpm
